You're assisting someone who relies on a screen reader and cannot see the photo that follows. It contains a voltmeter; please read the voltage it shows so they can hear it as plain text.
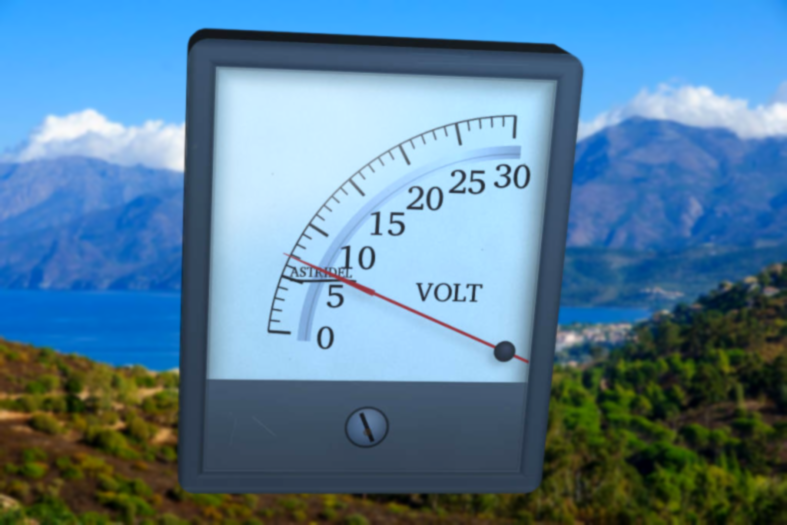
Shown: 7 V
